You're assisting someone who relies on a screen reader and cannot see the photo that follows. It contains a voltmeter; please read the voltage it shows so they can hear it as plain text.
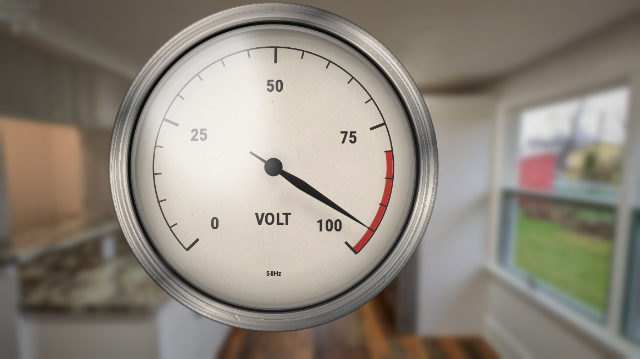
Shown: 95 V
